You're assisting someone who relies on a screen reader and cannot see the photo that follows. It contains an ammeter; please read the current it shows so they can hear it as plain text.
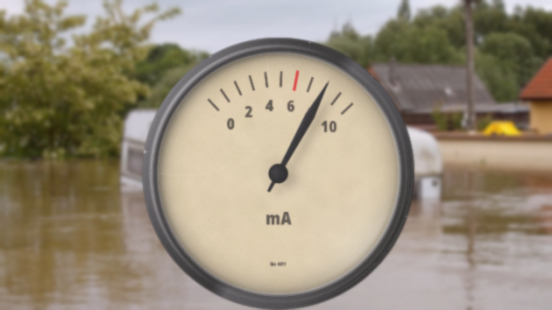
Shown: 8 mA
